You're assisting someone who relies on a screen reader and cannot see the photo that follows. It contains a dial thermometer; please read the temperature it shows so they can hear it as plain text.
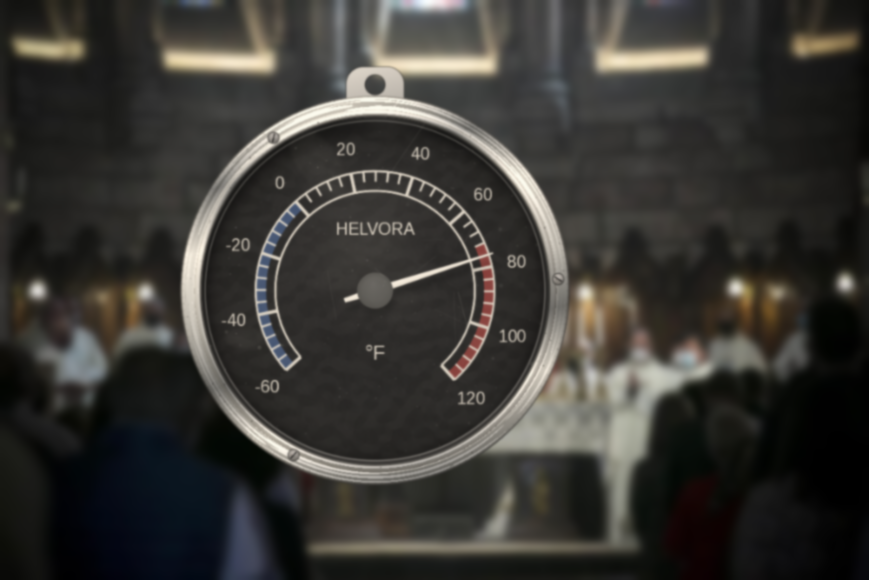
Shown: 76 °F
